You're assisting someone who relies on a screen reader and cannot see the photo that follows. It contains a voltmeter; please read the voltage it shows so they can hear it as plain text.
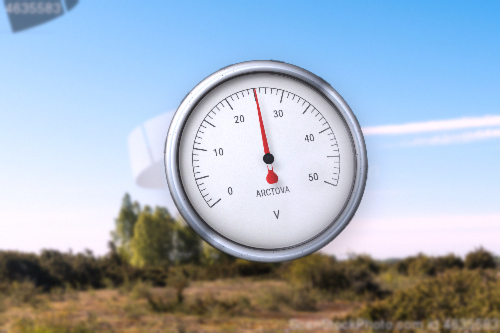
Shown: 25 V
